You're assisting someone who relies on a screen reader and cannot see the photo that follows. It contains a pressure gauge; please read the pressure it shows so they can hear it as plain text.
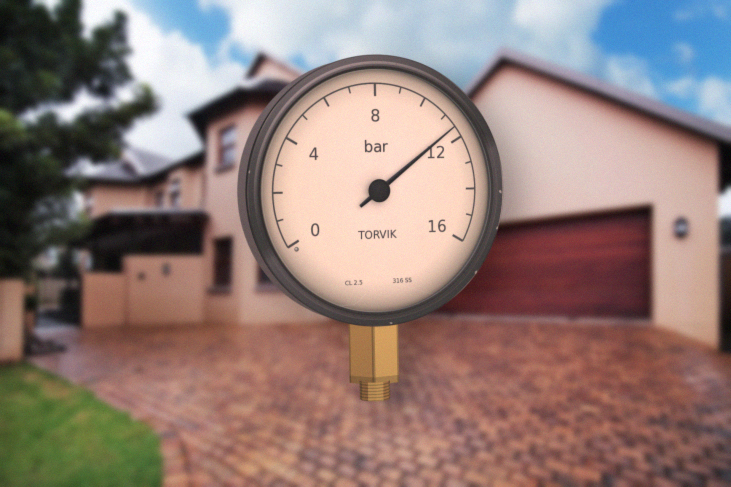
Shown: 11.5 bar
